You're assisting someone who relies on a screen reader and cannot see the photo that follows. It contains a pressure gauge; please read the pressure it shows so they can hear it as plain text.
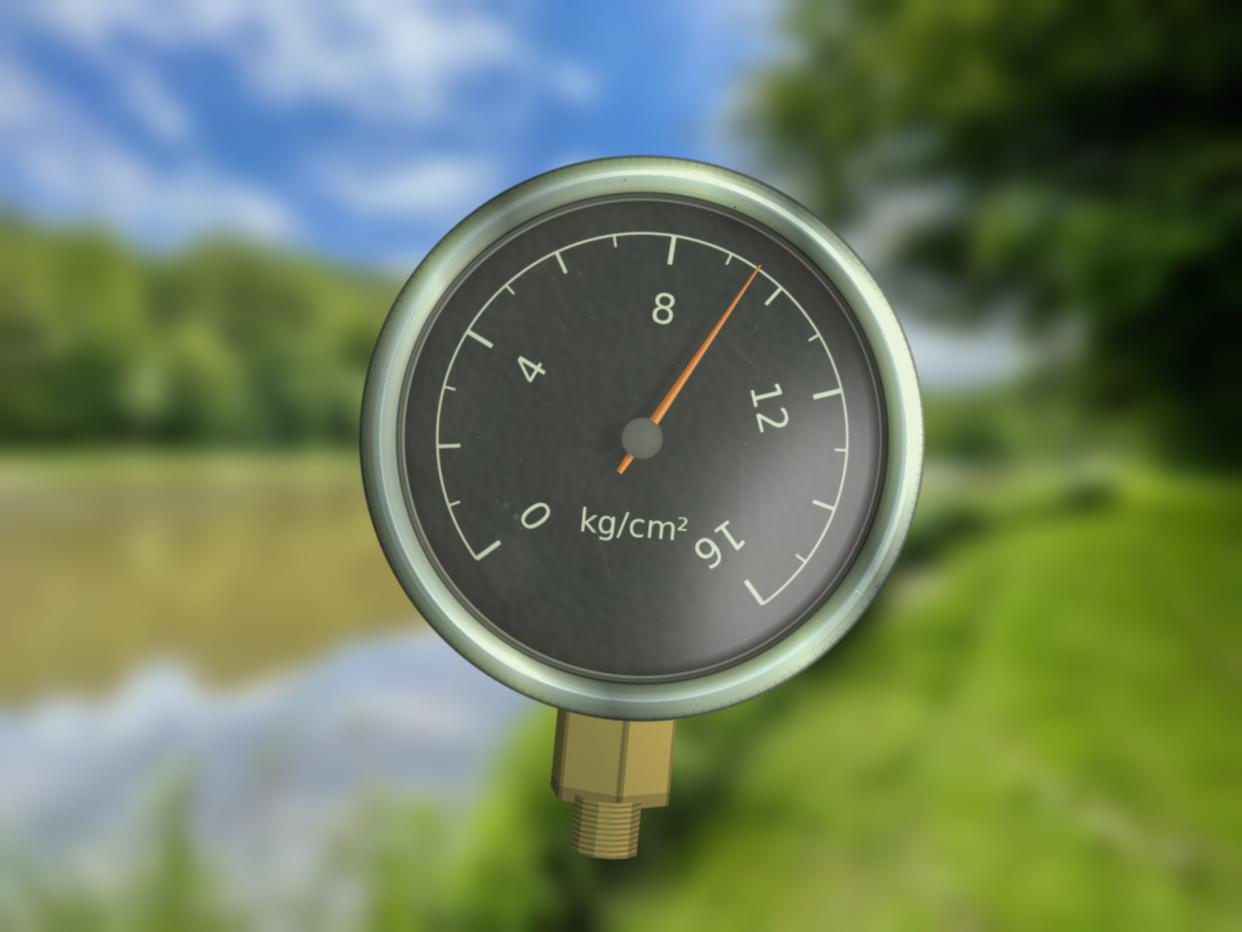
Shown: 9.5 kg/cm²
